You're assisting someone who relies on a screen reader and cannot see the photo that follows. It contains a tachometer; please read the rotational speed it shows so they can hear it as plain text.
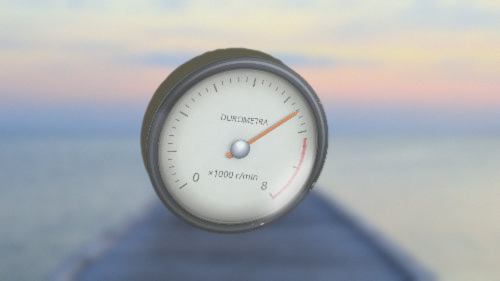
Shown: 5400 rpm
